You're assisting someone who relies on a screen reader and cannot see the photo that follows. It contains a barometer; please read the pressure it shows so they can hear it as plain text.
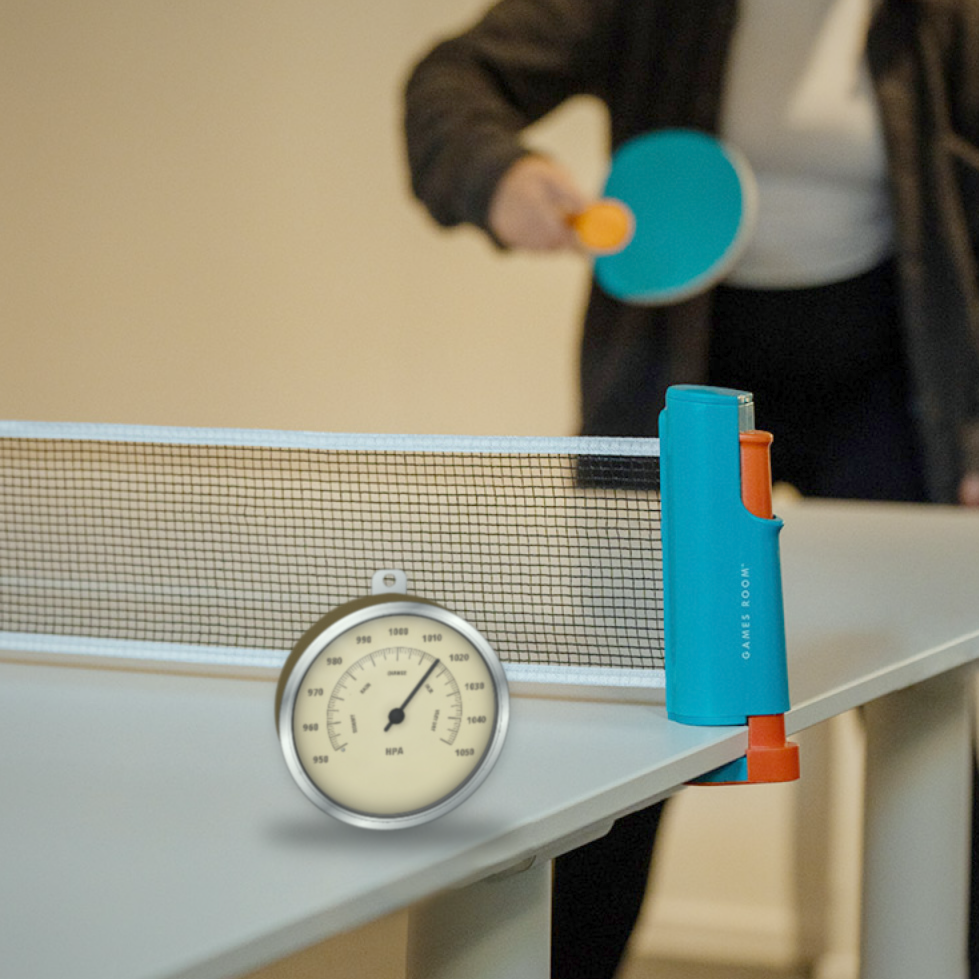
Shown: 1015 hPa
